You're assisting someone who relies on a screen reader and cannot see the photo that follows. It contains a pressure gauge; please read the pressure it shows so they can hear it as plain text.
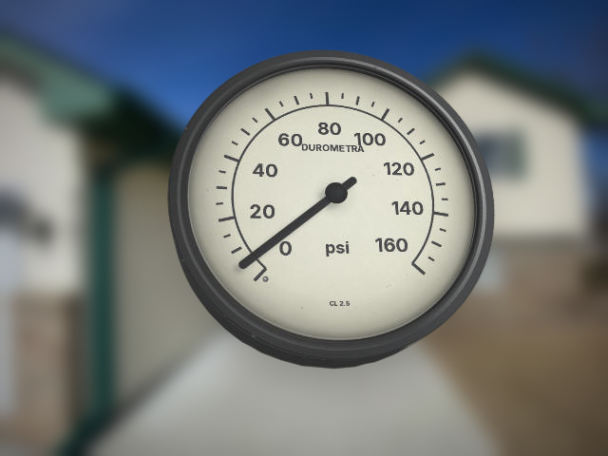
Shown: 5 psi
